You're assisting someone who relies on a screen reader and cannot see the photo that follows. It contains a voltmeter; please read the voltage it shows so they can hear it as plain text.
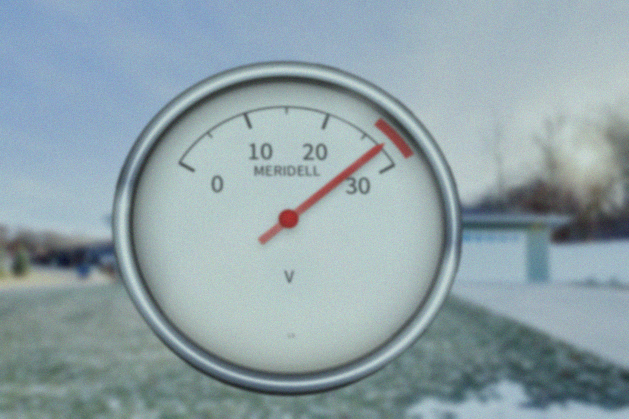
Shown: 27.5 V
